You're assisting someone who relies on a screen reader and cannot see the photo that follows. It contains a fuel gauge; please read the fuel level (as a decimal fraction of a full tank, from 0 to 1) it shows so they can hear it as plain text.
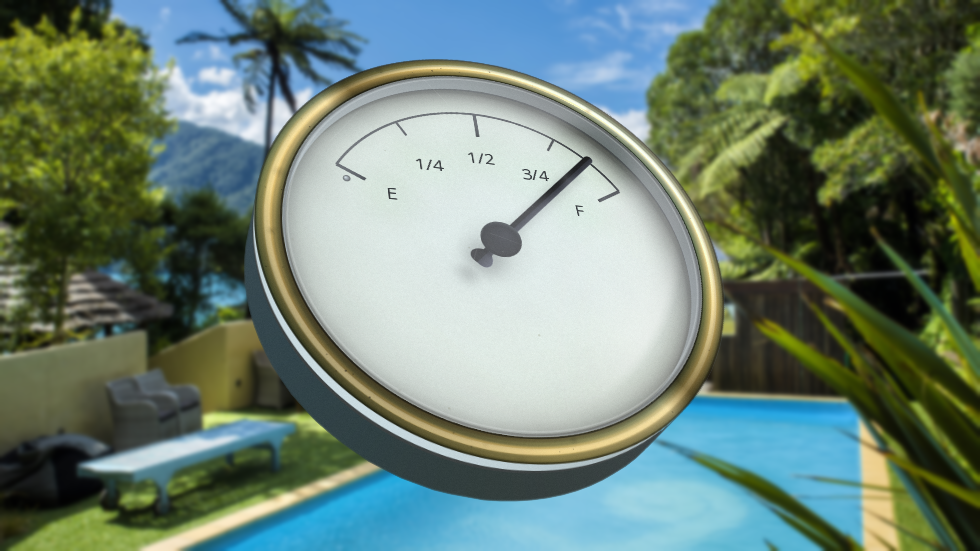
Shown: 0.875
